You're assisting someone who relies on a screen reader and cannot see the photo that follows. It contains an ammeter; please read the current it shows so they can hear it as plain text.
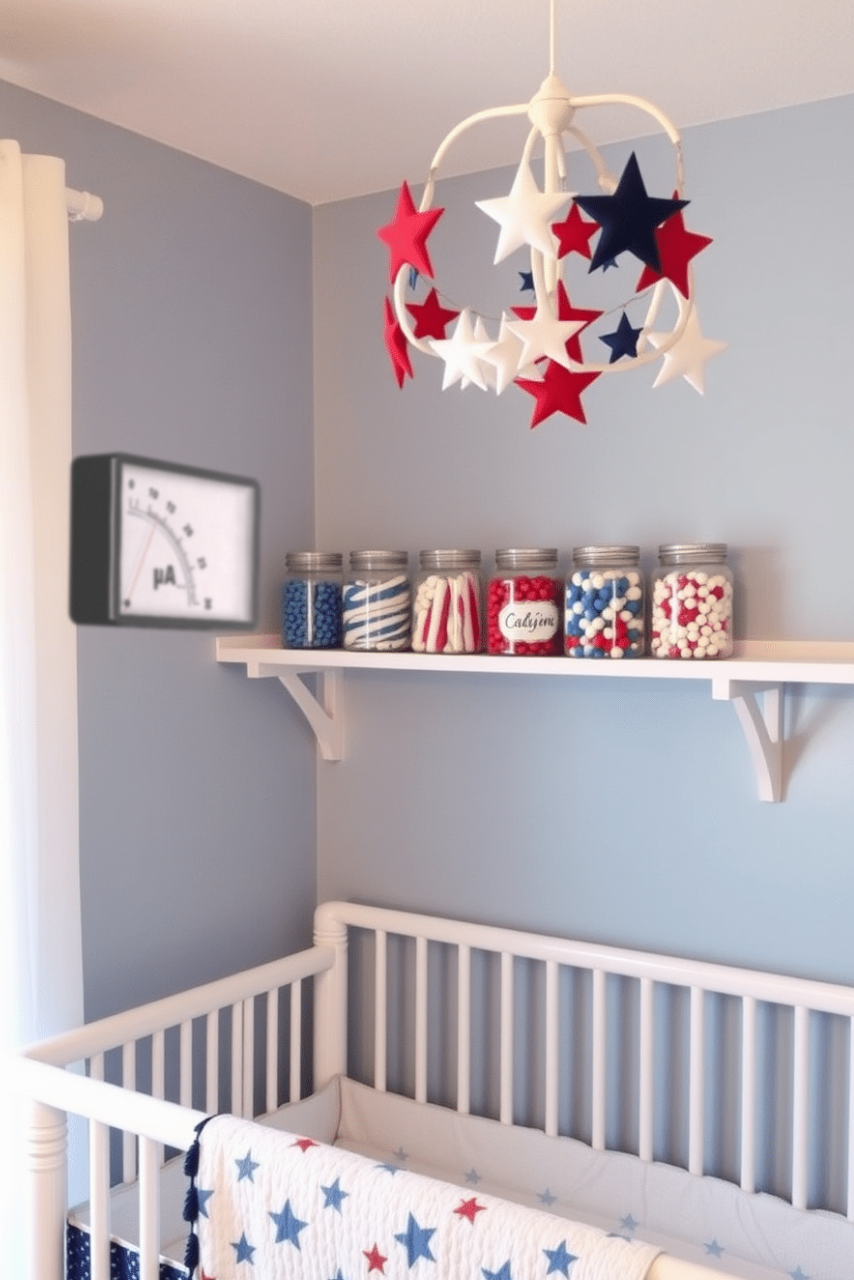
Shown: 12.5 µA
